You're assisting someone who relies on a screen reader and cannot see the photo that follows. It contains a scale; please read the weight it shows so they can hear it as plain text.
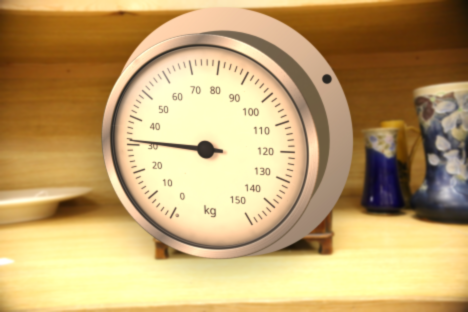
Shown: 32 kg
